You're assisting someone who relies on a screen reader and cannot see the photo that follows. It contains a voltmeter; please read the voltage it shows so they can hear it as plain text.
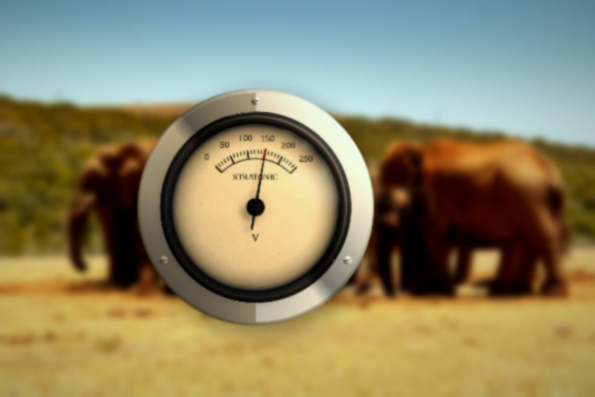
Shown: 150 V
